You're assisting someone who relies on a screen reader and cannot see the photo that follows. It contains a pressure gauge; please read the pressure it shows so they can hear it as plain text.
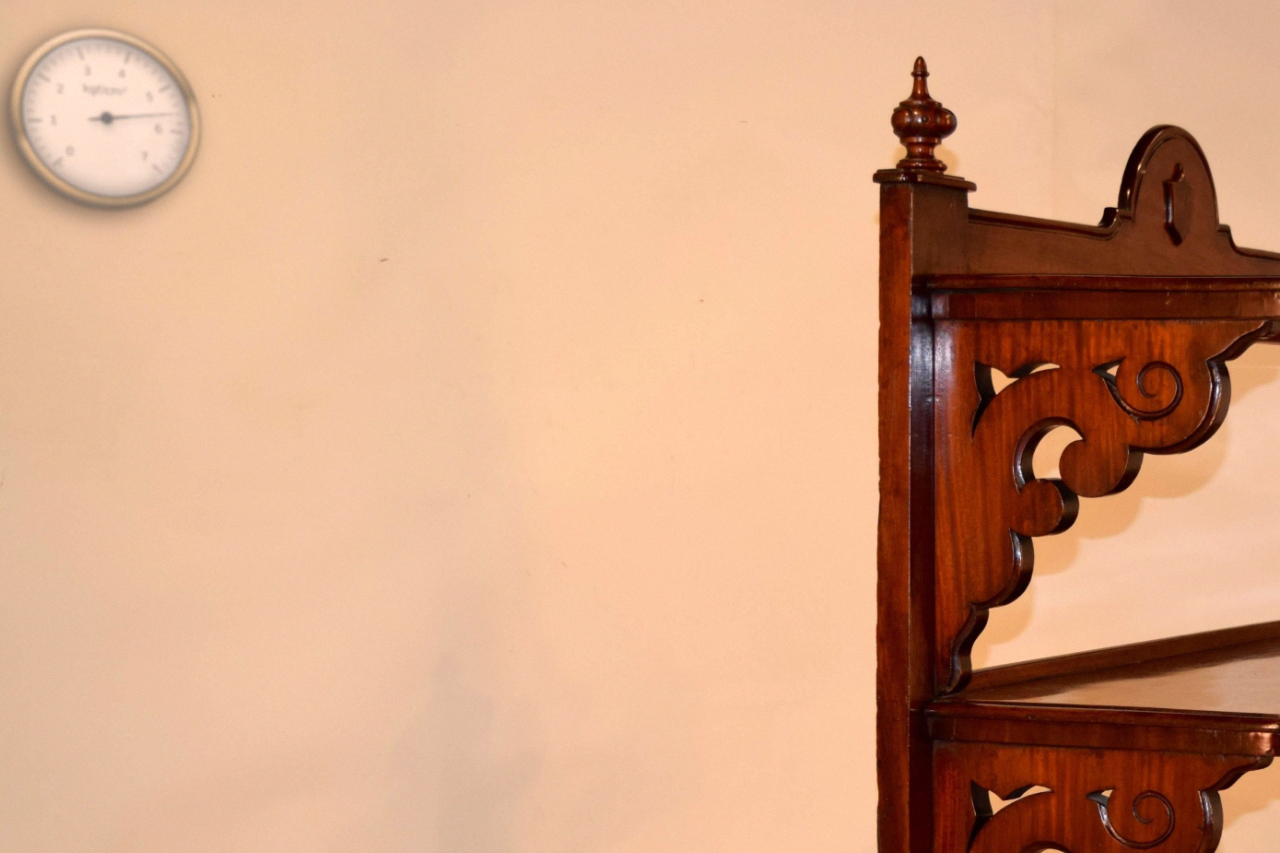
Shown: 5.6 kg/cm²
